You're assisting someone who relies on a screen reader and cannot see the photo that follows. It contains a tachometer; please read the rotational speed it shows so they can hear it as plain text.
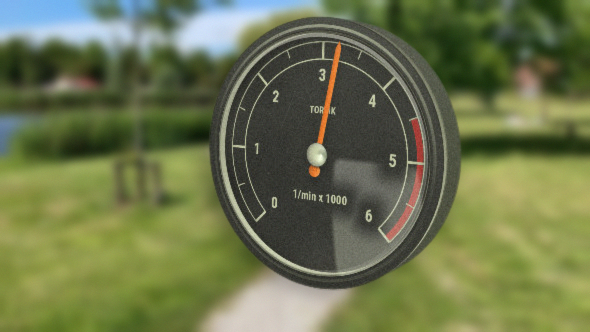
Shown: 3250 rpm
